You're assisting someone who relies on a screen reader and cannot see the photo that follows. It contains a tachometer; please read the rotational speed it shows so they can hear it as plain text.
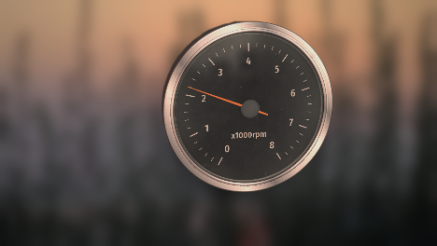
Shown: 2200 rpm
